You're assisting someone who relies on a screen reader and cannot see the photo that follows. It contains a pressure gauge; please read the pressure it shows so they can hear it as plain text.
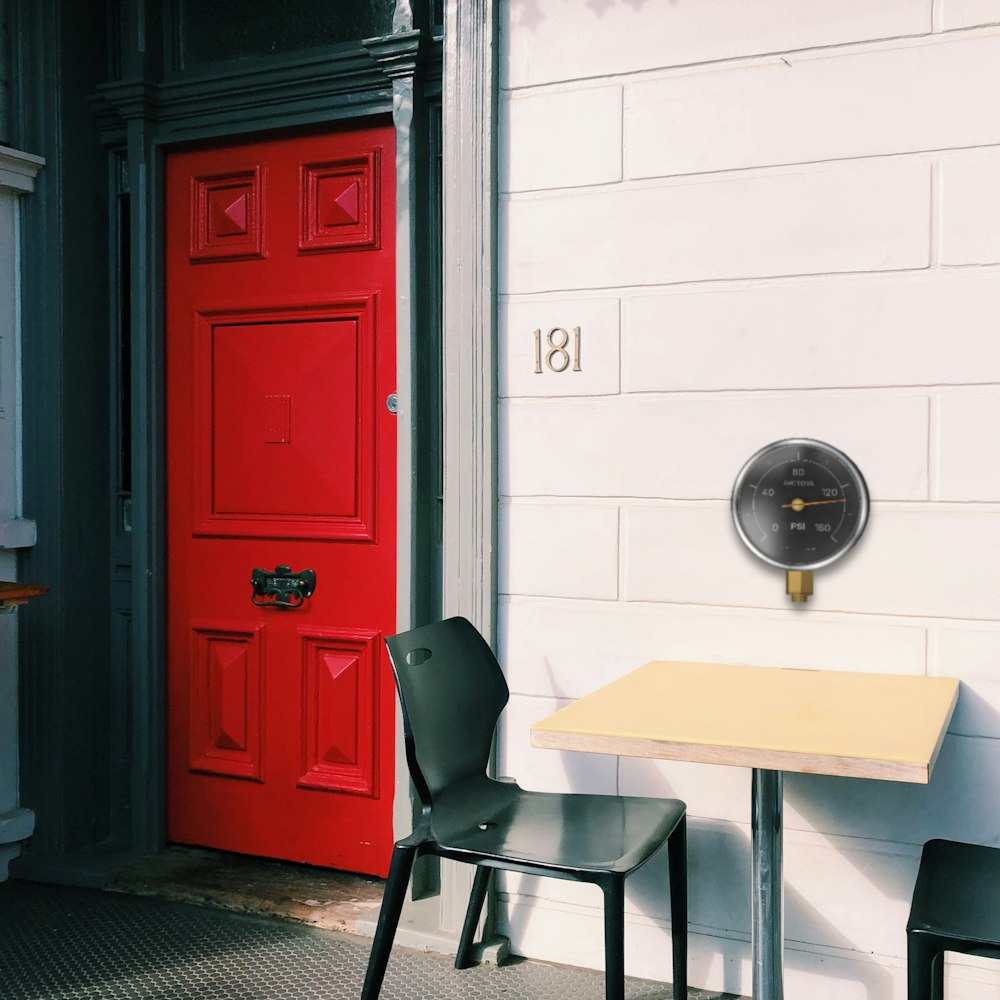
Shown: 130 psi
